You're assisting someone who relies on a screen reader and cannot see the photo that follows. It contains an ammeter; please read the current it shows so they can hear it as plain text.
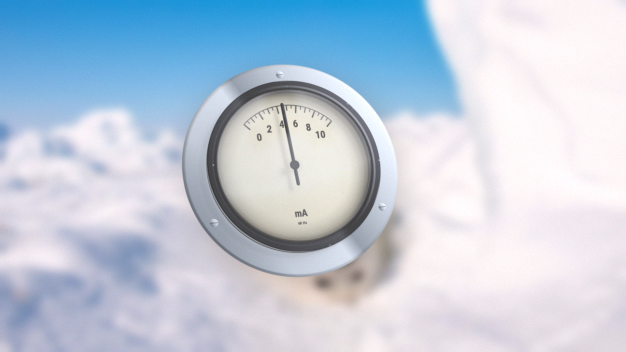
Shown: 4.5 mA
